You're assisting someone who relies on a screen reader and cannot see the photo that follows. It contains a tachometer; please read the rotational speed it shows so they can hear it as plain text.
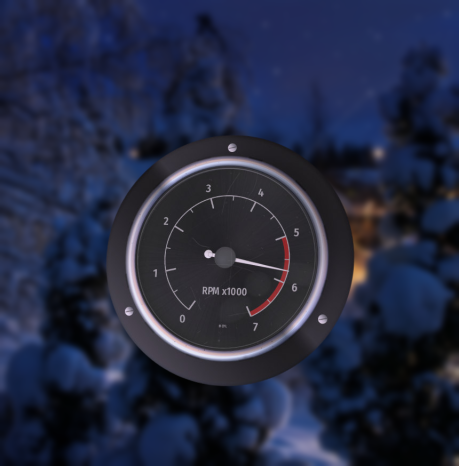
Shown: 5750 rpm
